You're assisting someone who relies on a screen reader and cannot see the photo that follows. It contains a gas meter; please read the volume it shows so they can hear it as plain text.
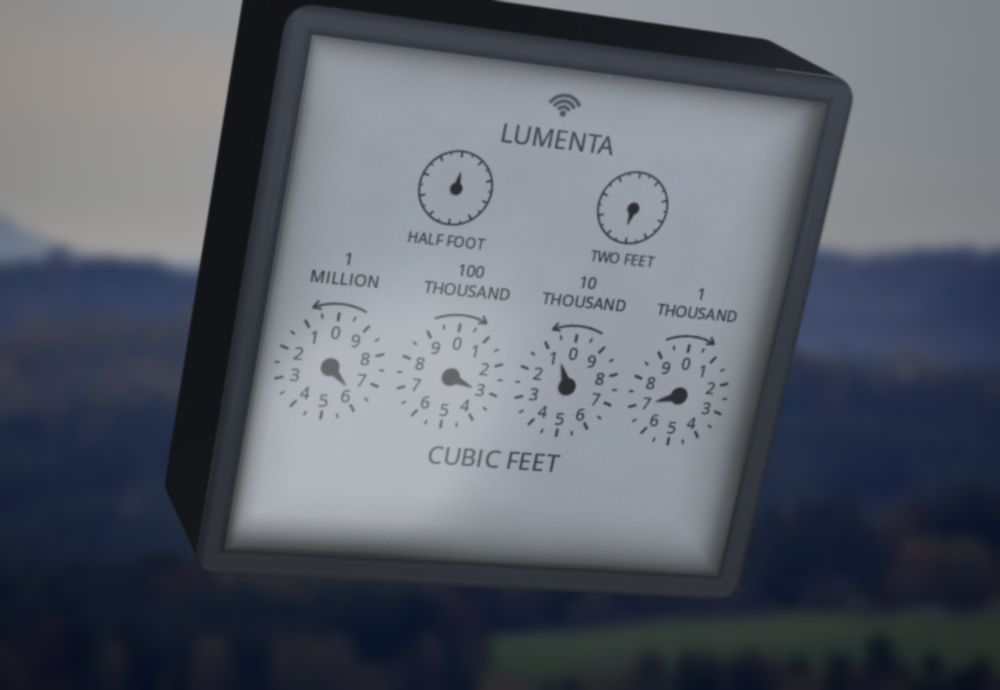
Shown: 630700 ft³
